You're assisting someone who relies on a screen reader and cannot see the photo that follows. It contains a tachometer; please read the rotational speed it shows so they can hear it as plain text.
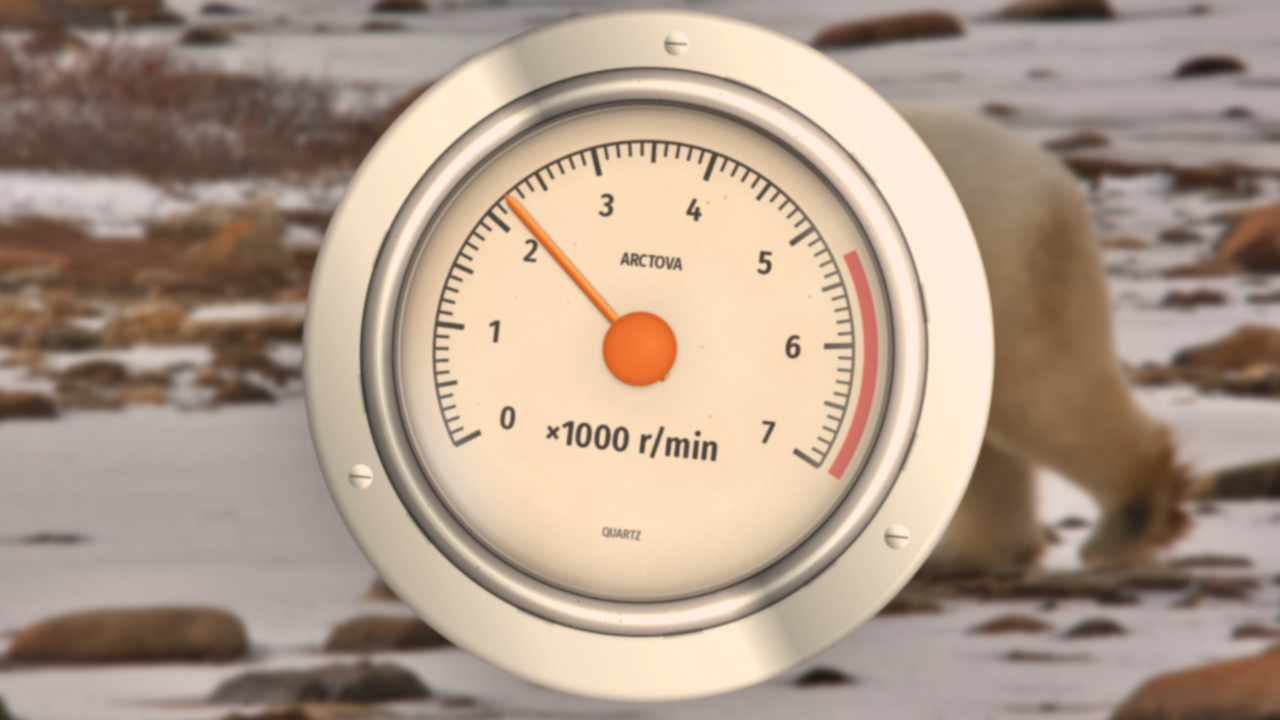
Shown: 2200 rpm
